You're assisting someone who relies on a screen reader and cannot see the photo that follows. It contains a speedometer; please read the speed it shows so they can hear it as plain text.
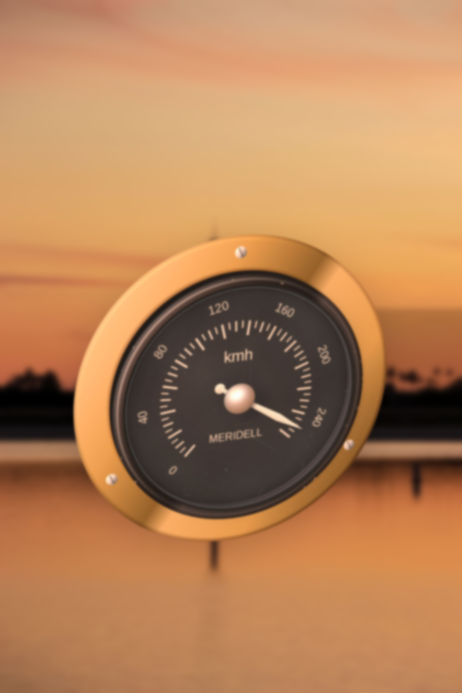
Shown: 250 km/h
